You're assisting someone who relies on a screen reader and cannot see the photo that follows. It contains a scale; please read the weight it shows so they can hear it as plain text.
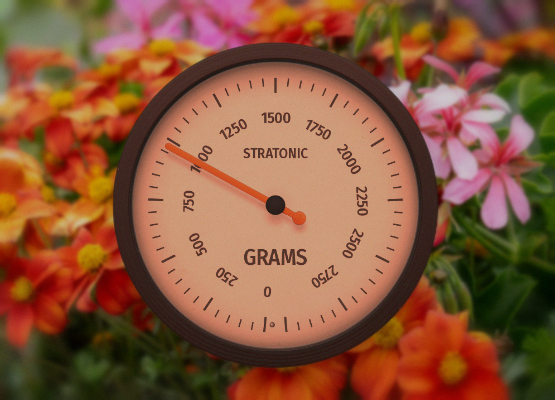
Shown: 975 g
